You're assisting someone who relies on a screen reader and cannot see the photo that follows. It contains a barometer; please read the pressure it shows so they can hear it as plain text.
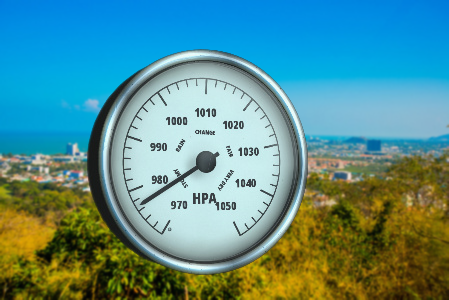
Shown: 977 hPa
